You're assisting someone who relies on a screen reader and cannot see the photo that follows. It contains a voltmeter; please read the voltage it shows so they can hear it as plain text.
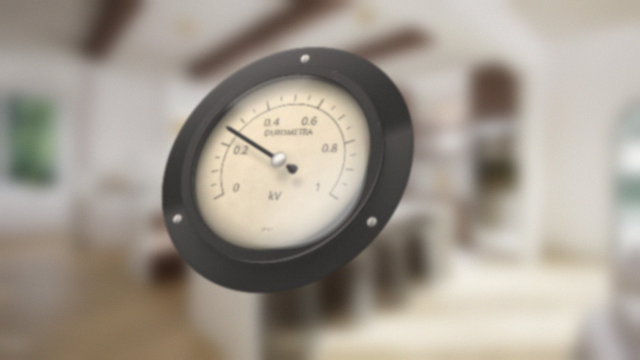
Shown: 0.25 kV
